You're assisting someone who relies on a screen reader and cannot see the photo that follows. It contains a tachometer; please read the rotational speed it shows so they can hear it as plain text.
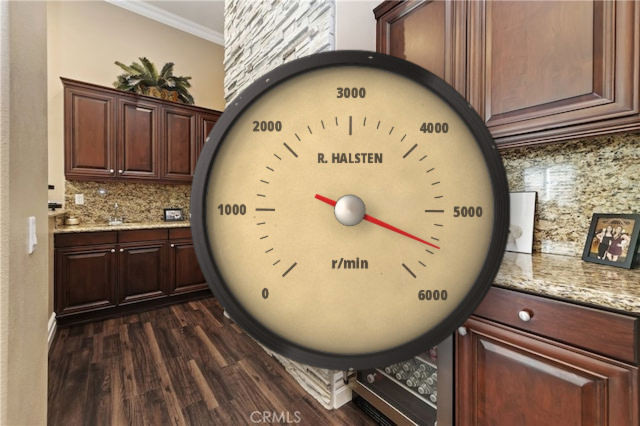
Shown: 5500 rpm
